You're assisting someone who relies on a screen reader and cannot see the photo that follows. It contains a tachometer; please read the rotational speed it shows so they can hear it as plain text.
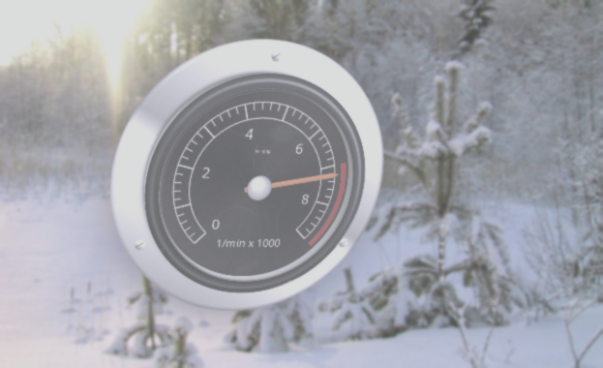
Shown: 7200 rpm
